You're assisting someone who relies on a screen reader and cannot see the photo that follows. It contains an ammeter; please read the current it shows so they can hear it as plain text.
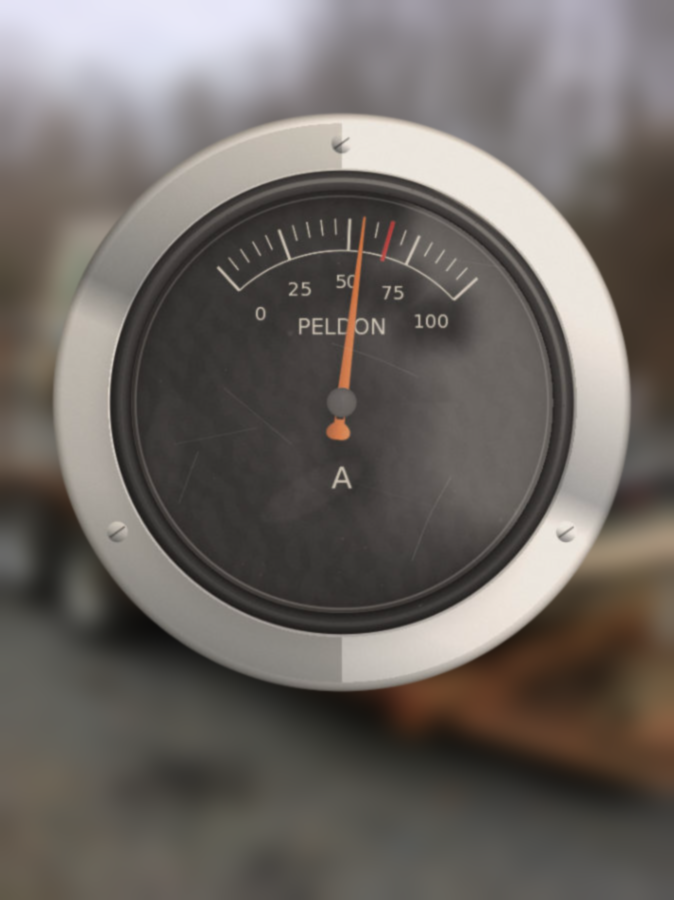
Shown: 55 A
